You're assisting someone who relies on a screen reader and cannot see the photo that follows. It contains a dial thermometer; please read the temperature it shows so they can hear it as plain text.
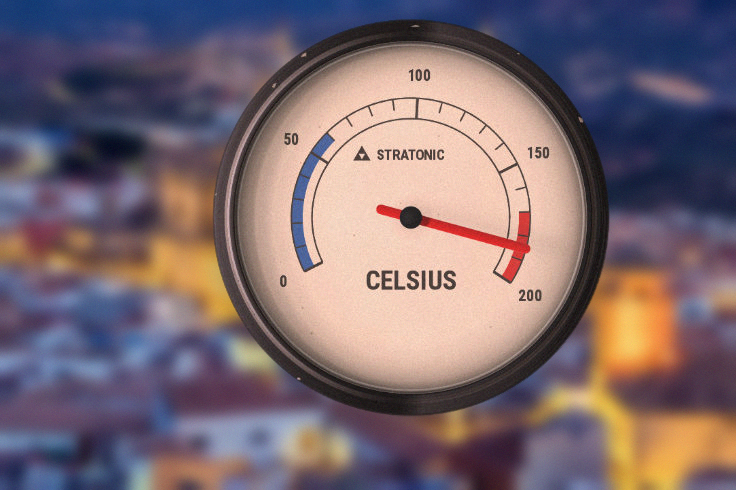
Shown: 185 °C
